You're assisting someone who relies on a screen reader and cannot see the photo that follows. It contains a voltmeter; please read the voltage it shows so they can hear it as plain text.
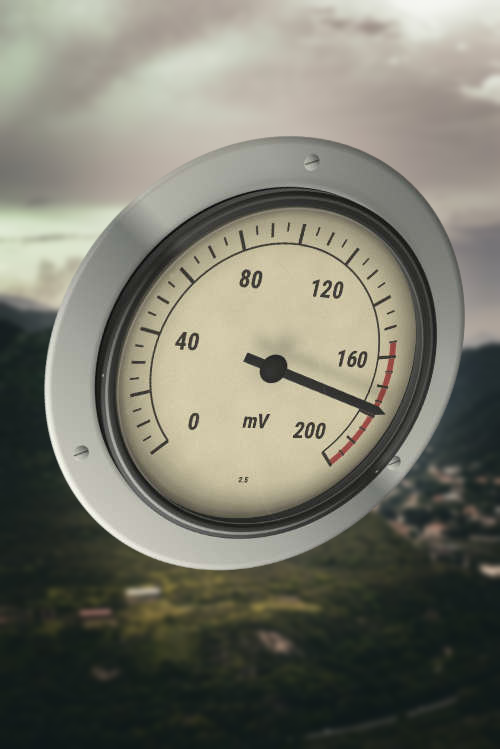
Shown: 177.5 mV
